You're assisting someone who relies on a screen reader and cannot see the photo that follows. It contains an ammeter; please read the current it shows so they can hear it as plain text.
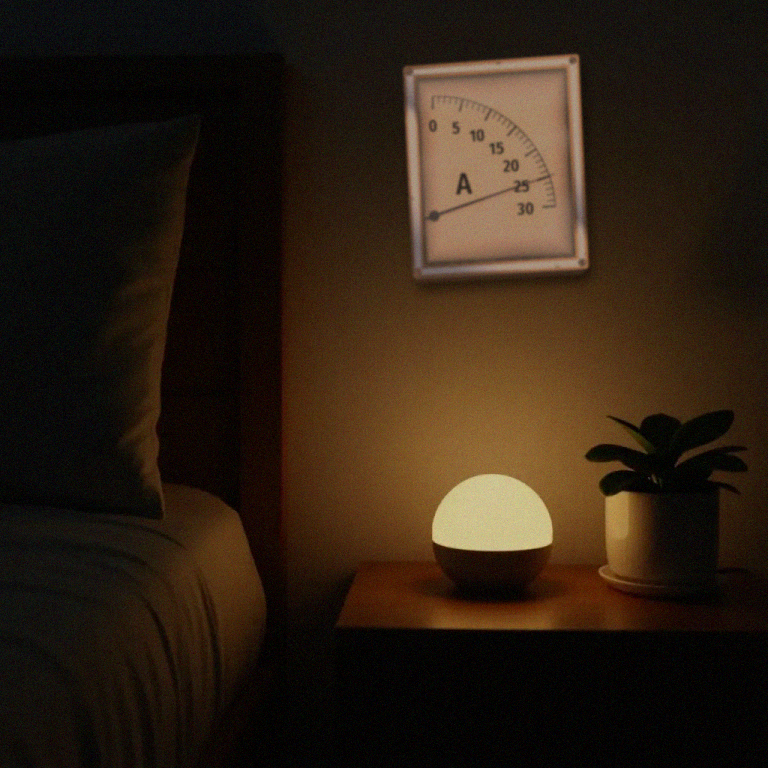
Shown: 25 A
